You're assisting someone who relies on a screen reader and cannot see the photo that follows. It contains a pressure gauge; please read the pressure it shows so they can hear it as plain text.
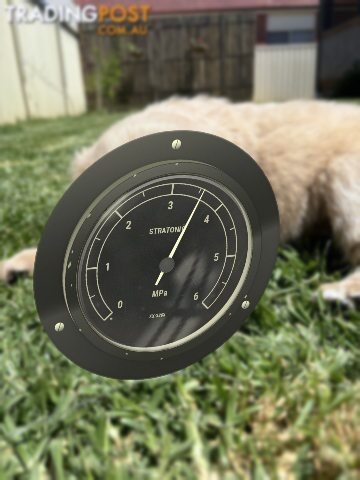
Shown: 3.5 MPa
